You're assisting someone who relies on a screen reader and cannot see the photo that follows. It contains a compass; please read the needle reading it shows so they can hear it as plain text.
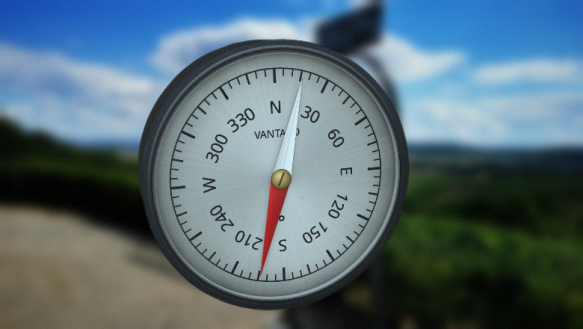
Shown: 195 °
